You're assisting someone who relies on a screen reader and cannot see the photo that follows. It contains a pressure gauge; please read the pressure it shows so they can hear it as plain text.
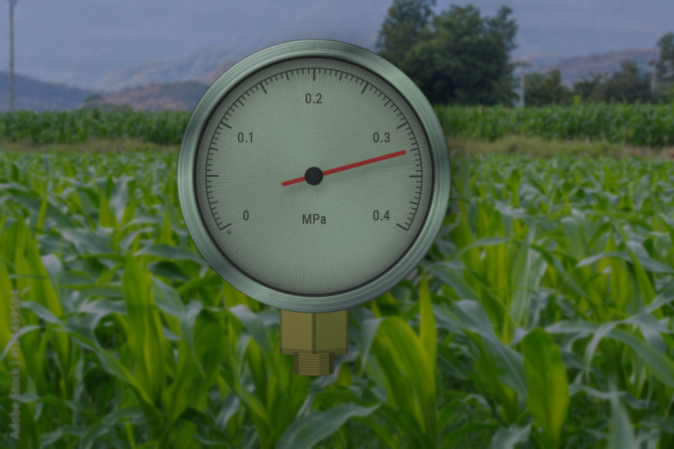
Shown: 0.325 MPa
